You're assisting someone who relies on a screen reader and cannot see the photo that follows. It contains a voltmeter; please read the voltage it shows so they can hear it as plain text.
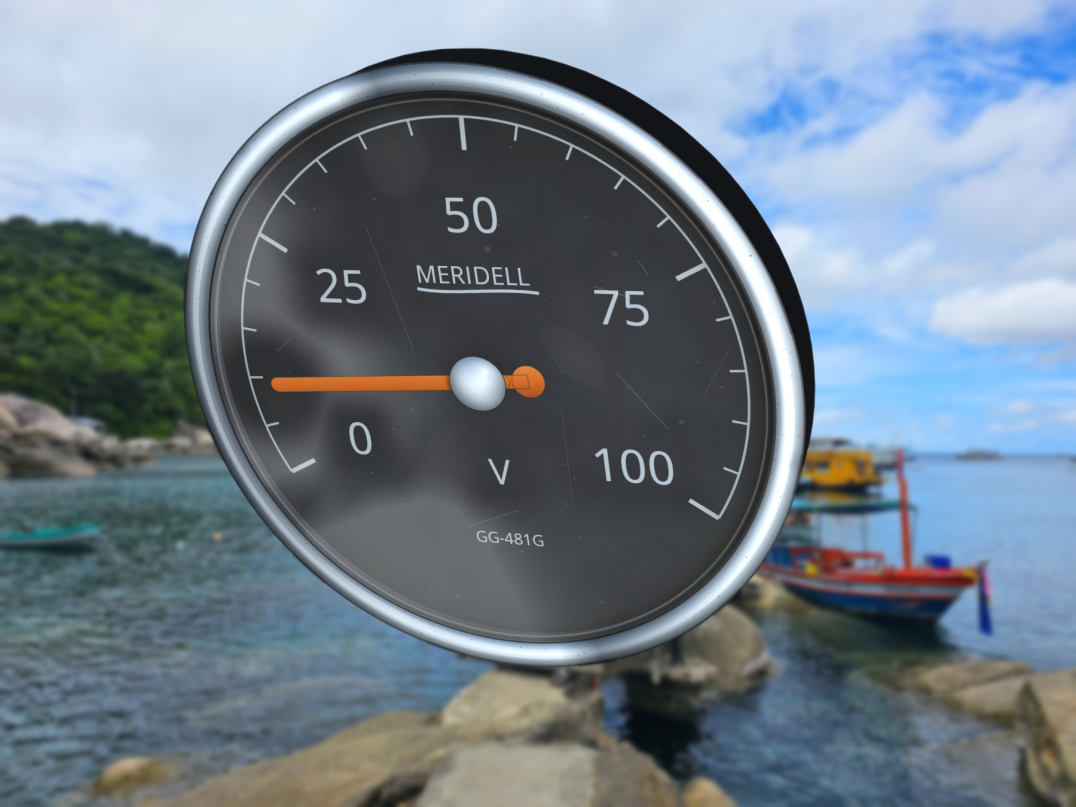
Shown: 10 V
